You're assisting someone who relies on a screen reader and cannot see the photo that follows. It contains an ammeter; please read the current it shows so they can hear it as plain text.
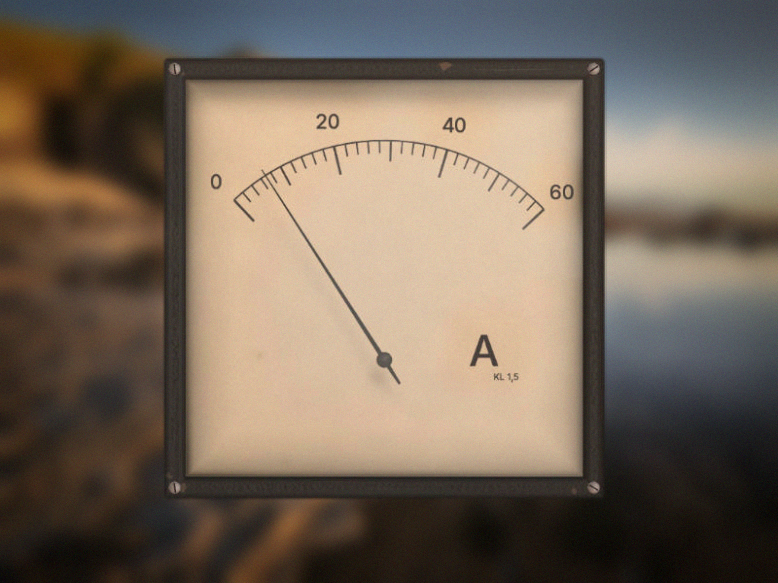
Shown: 7 A
